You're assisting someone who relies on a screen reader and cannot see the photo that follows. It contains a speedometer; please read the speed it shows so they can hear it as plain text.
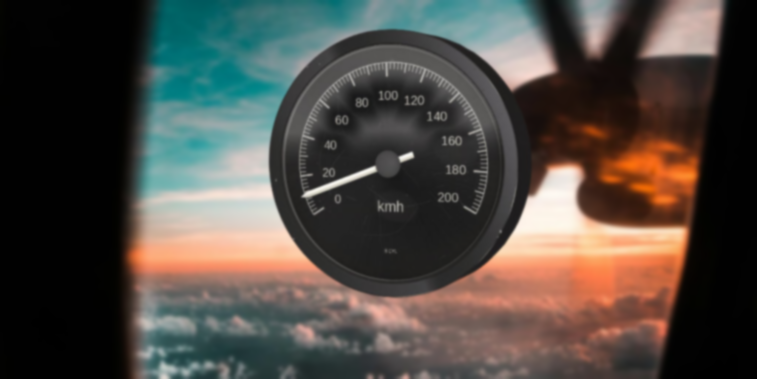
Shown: 10 km/h
